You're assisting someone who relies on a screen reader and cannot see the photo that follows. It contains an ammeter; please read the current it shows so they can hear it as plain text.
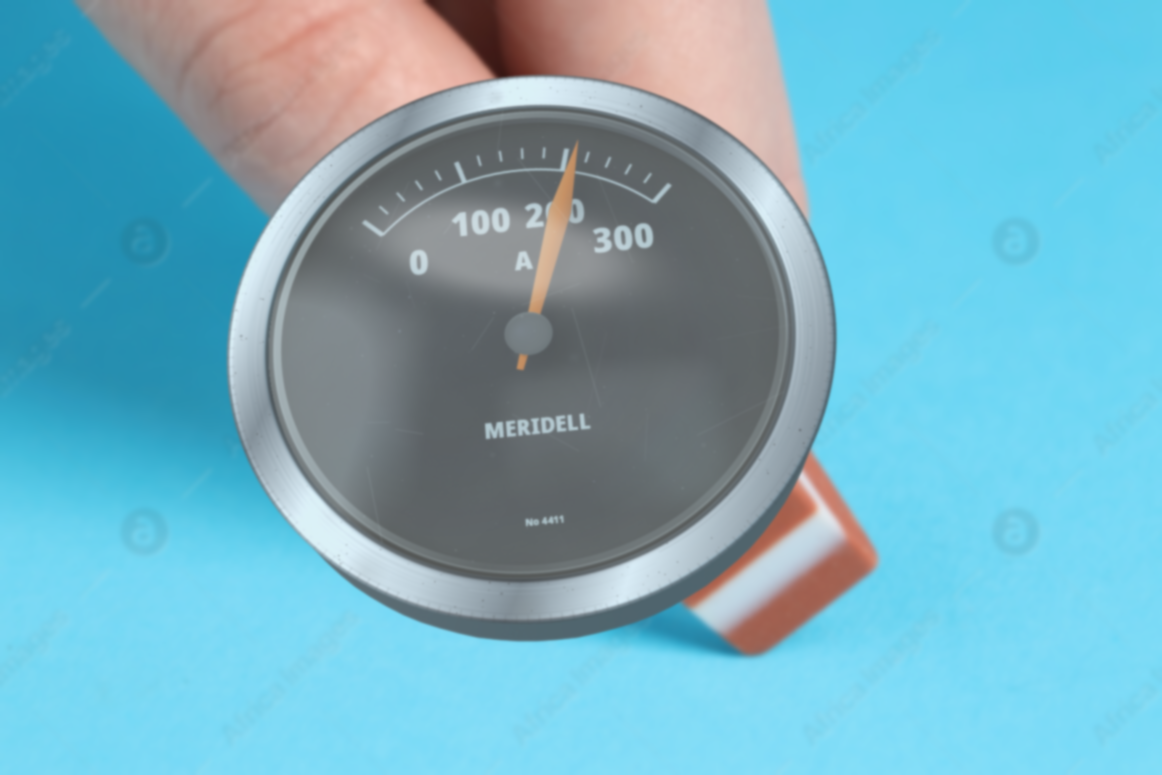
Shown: 210 A
